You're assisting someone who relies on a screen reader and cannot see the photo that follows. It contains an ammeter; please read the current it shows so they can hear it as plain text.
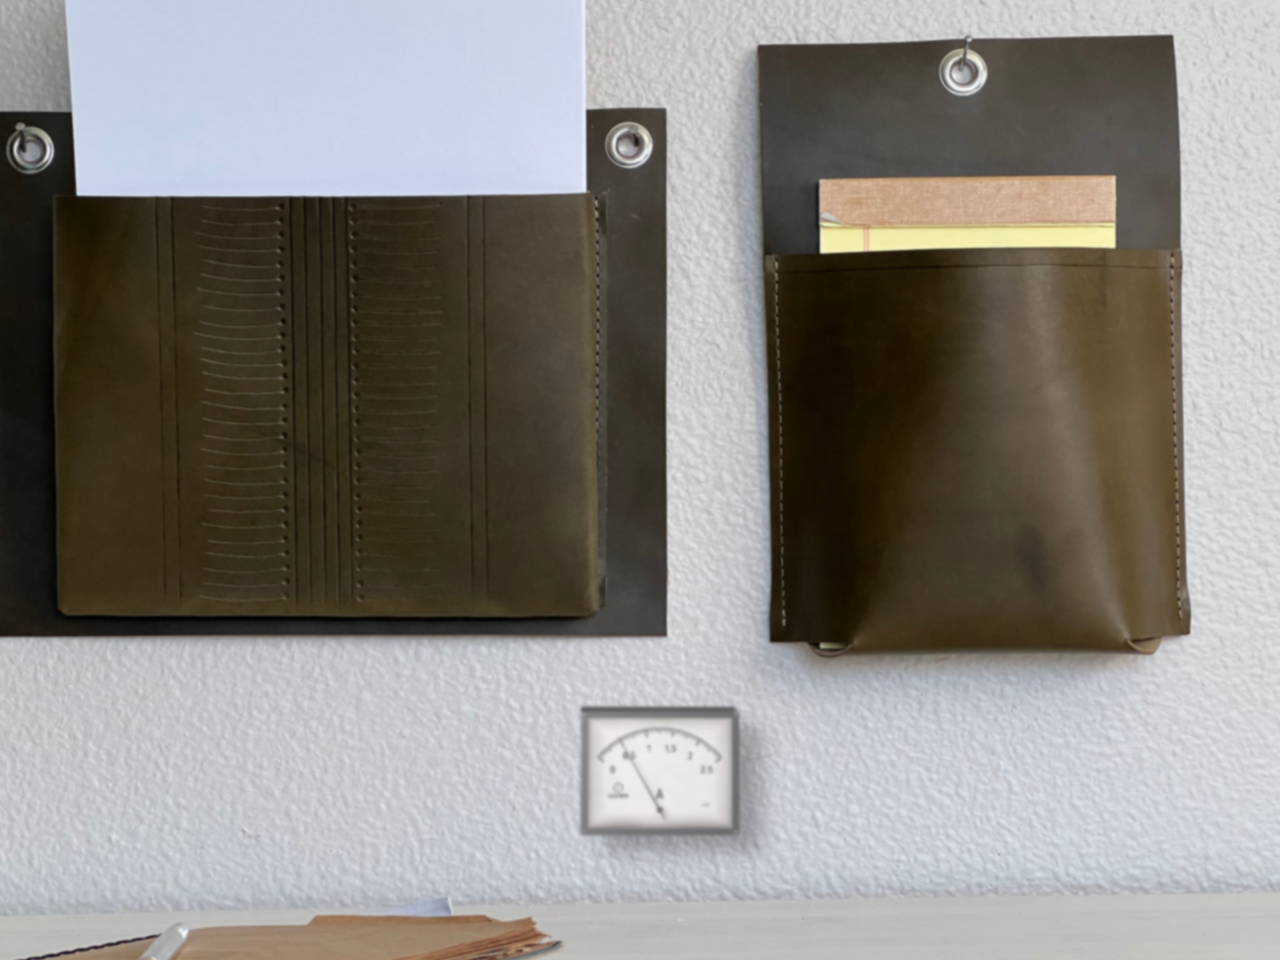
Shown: 0.5 A
